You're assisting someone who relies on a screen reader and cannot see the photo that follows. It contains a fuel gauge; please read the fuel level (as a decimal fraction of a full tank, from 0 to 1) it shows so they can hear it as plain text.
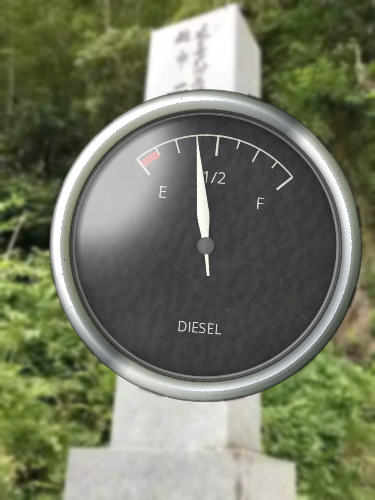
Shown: 0.375
